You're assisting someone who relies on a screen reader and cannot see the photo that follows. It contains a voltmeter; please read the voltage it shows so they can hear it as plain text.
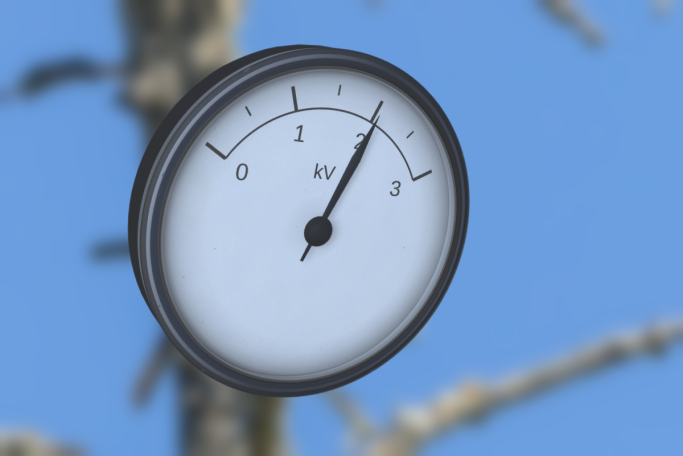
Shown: 2 kV
